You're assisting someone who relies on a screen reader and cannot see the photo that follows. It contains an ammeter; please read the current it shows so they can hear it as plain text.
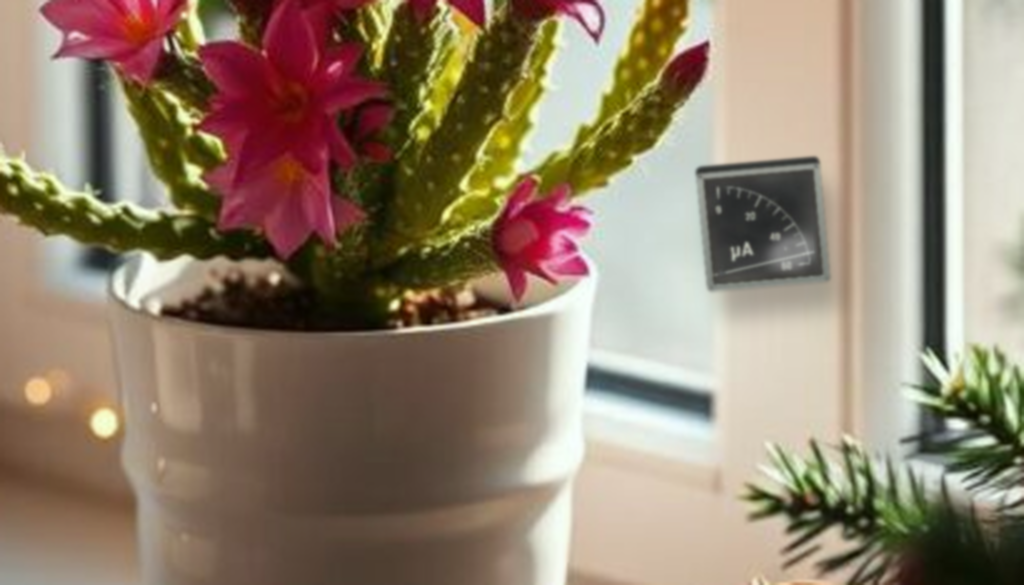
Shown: 55 µA
